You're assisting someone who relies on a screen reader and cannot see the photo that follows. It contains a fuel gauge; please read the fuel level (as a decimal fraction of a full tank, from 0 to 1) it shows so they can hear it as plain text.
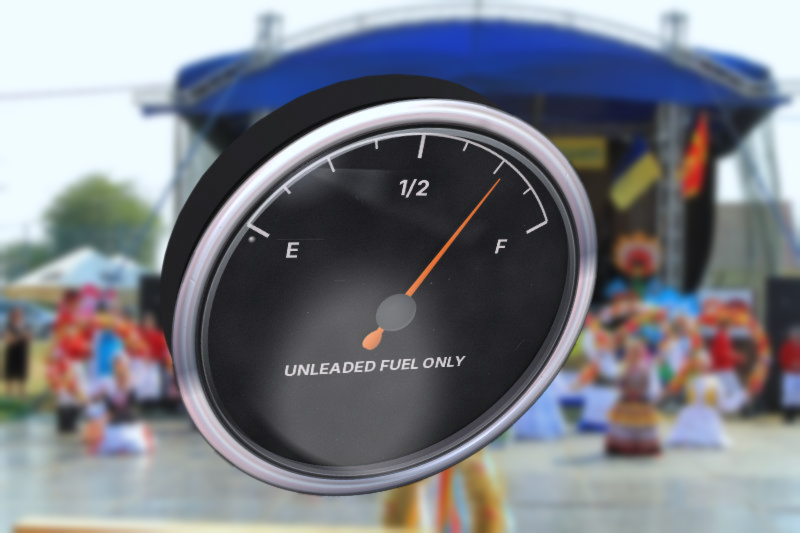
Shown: 0.75
